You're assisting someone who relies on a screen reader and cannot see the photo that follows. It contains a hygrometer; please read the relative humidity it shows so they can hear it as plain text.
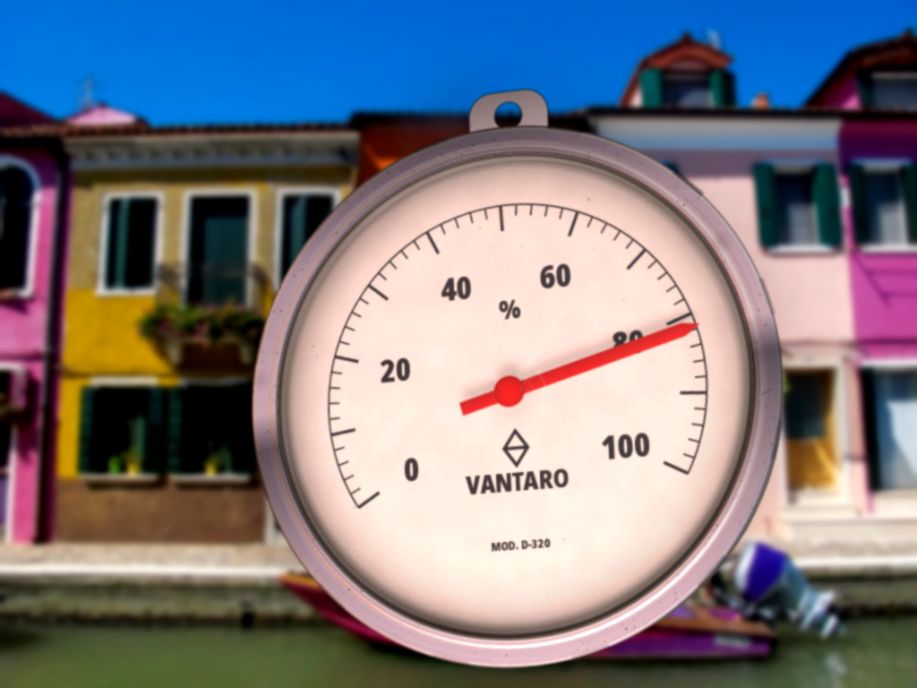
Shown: 82 %
